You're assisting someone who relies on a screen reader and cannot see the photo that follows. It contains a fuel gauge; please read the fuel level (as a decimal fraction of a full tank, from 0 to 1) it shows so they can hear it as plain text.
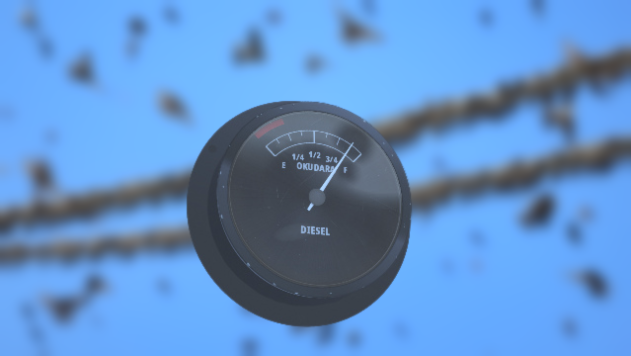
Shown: 0.875
